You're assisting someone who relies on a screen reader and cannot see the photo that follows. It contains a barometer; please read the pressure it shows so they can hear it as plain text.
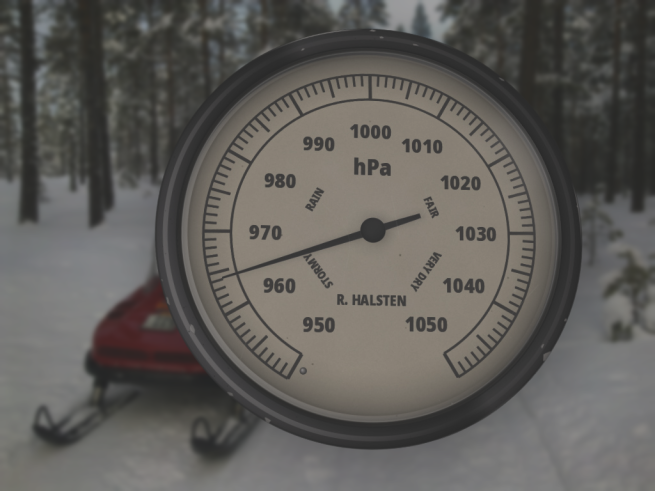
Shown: 964 hPa
